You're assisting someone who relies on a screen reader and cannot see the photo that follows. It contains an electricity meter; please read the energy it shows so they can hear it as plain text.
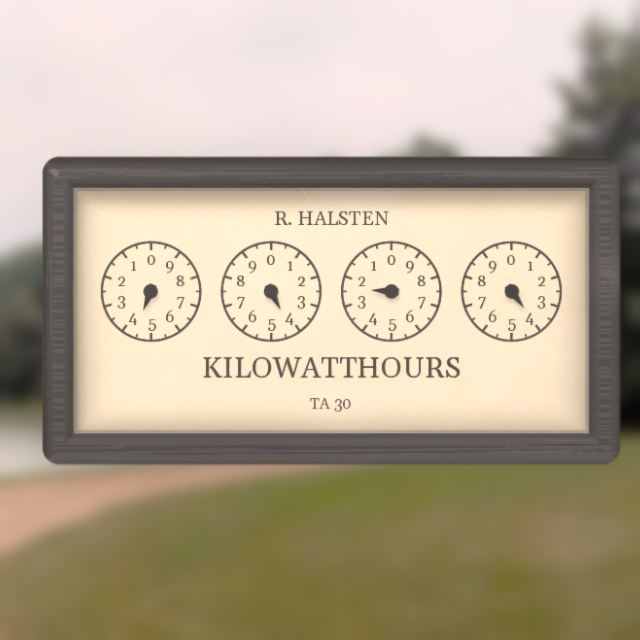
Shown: 4424 kWh
